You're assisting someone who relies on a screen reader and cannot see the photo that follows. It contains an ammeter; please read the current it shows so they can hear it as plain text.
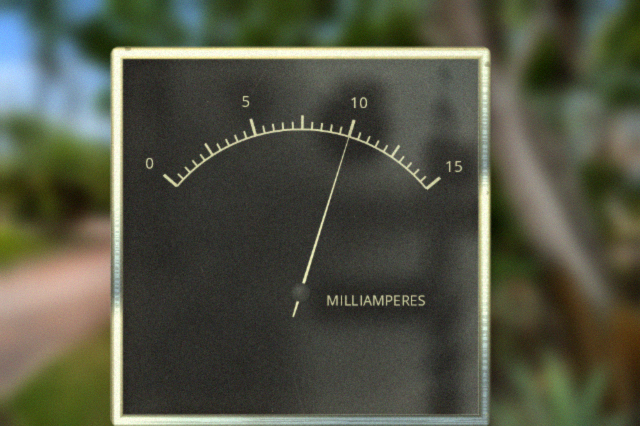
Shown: 10 mA
